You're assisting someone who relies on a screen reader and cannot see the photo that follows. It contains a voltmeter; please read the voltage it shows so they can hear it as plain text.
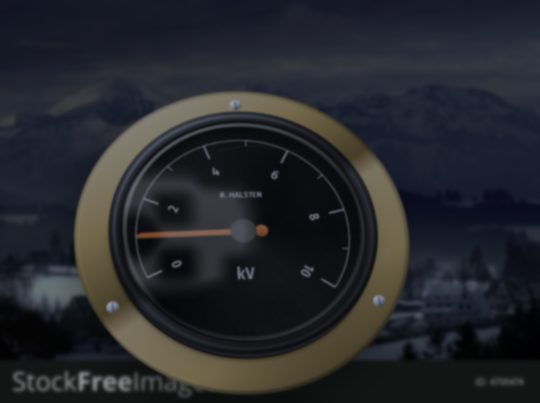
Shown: 1 kV
